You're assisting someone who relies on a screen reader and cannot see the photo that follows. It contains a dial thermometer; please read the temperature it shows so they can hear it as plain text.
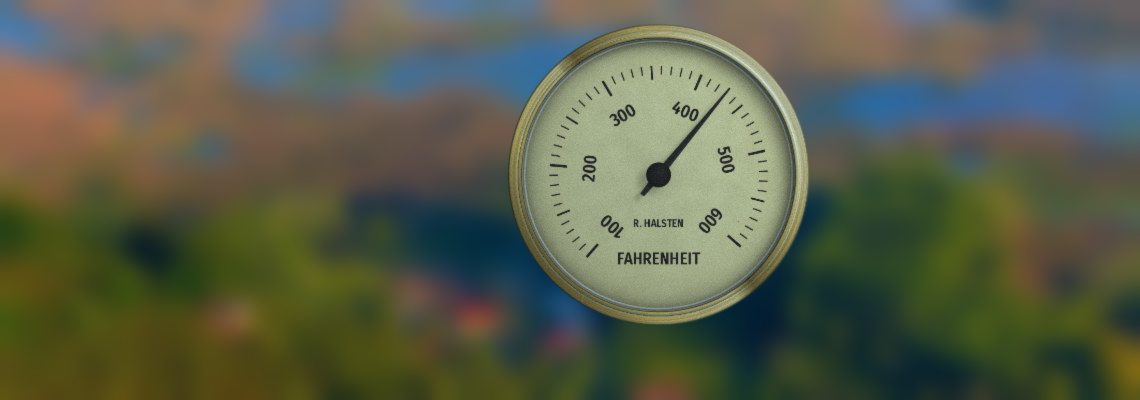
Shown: 430 °F
